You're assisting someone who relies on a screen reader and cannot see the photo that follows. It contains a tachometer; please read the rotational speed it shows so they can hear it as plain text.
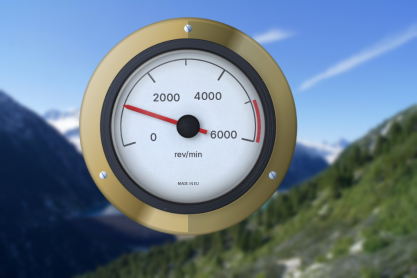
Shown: 1000 rpm
